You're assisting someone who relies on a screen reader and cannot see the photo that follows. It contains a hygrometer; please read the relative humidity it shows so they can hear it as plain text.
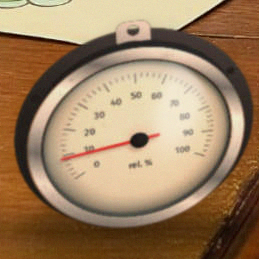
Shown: 10 %
